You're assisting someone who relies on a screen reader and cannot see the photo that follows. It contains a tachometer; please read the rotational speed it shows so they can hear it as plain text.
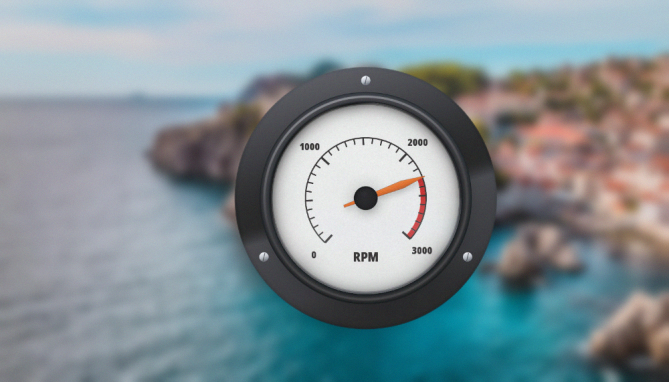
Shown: 2300 rpm
